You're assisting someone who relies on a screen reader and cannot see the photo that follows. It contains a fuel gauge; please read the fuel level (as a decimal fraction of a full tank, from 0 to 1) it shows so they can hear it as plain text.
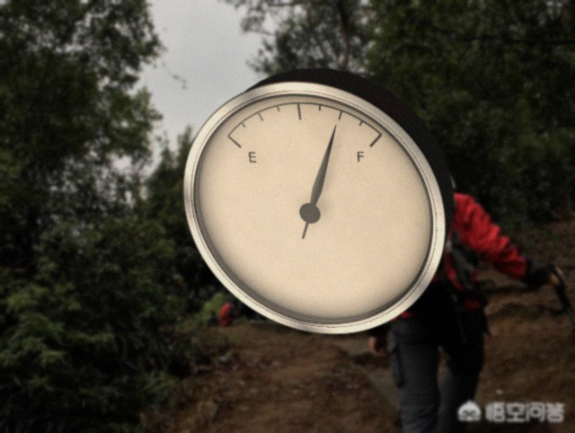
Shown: 0.75
